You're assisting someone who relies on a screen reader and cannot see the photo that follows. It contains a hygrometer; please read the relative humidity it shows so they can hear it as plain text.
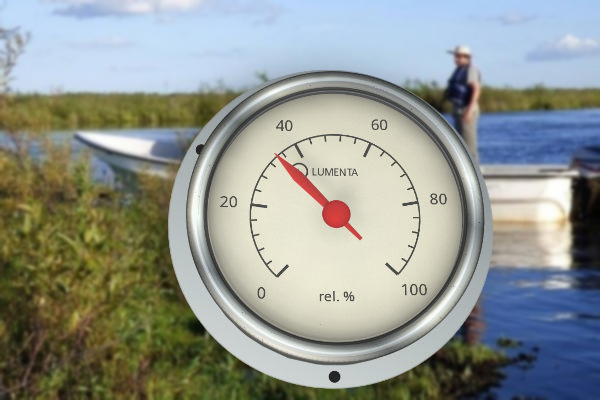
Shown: 34 %
